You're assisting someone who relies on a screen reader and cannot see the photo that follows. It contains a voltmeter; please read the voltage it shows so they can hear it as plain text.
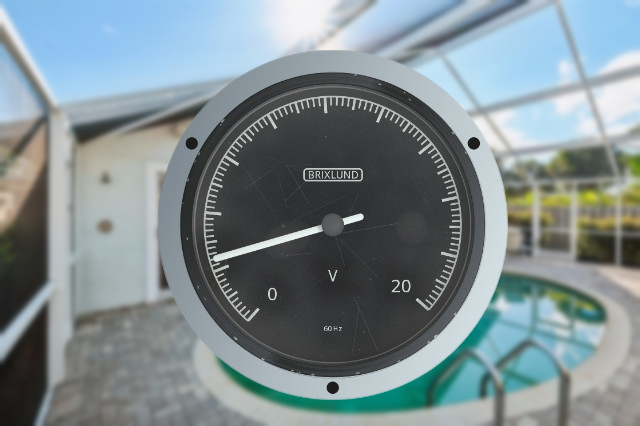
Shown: 2.4 V
